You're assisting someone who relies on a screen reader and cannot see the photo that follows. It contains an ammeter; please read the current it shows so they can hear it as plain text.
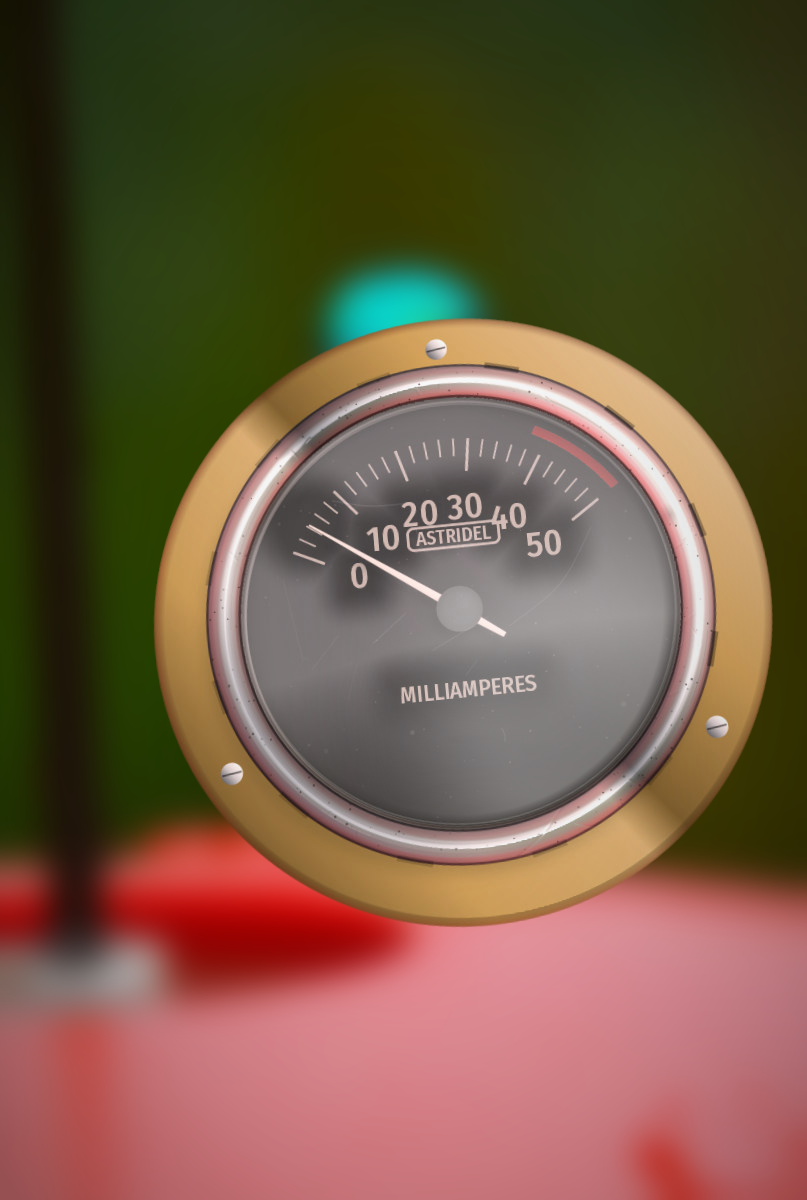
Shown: 4 mA
